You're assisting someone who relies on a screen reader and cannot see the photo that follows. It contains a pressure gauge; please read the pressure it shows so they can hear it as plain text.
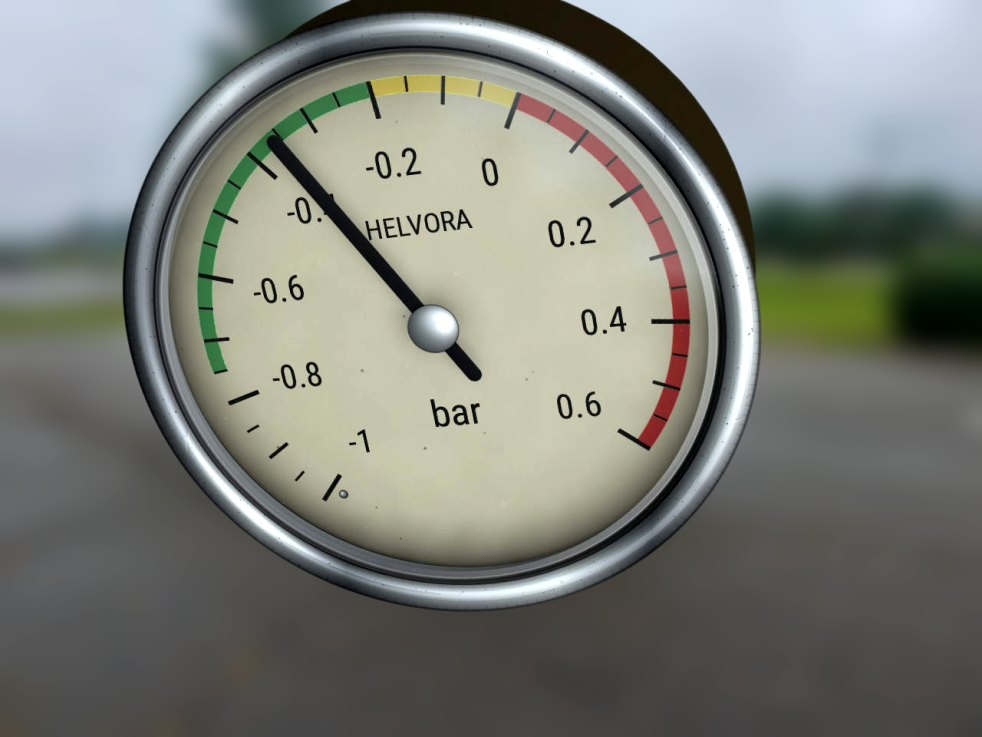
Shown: -0.35 bar
